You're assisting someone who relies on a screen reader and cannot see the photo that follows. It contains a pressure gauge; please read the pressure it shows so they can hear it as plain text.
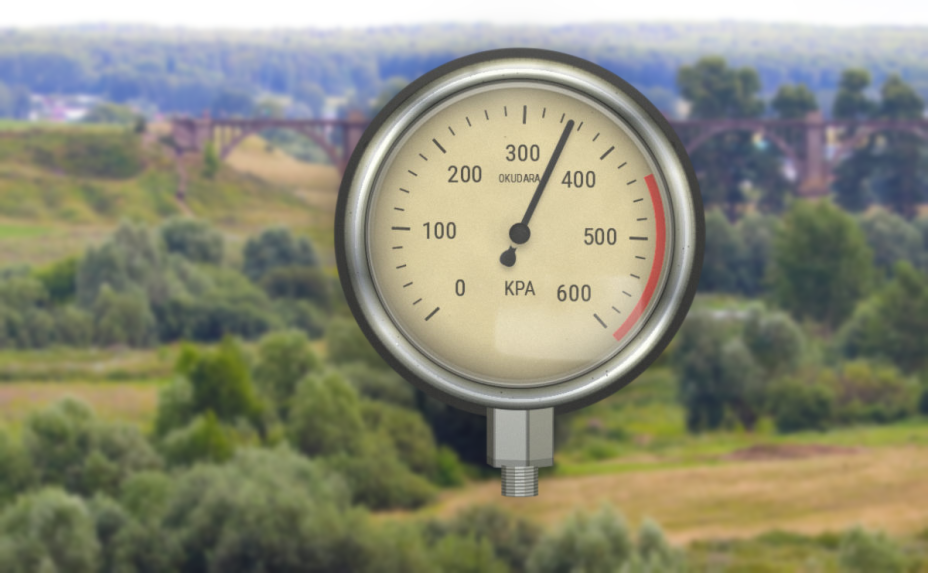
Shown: 350 kPa
